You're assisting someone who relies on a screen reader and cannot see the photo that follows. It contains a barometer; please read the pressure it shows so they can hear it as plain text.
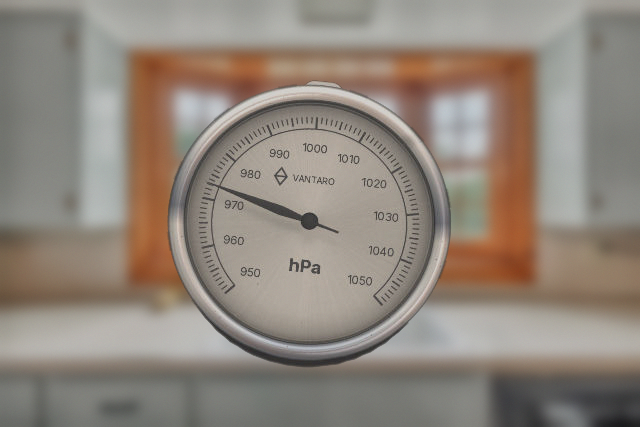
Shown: 973 hPa
